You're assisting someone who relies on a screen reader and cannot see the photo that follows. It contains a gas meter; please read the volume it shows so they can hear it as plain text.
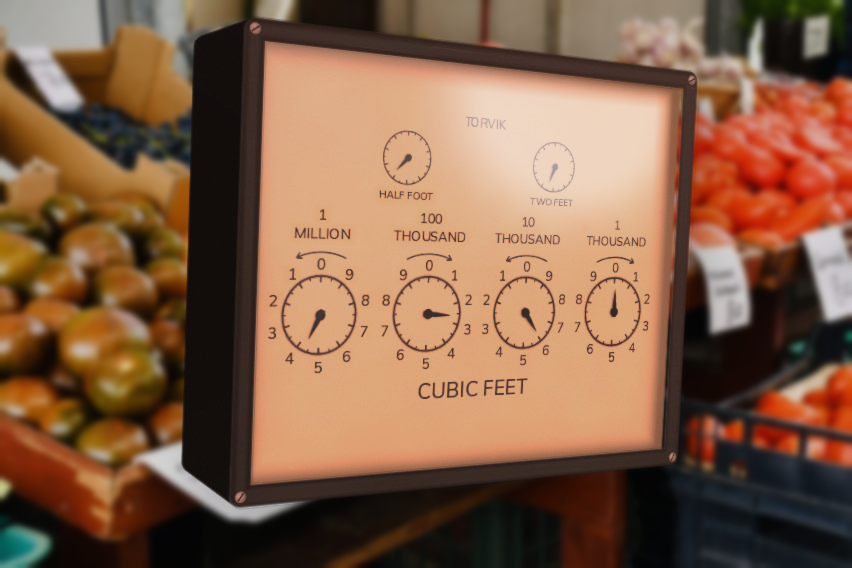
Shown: 426000 ft³
